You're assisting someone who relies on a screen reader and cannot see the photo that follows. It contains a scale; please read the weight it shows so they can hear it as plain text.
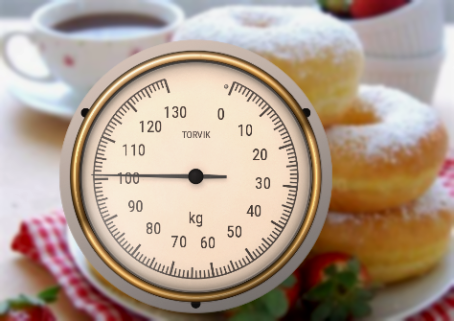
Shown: 101 kg
